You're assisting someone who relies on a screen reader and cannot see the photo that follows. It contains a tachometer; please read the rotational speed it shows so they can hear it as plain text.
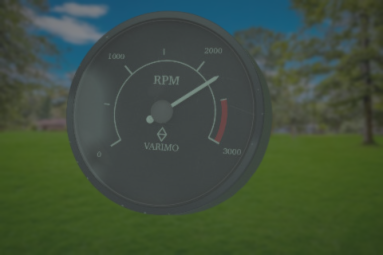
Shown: 2250 rpm
